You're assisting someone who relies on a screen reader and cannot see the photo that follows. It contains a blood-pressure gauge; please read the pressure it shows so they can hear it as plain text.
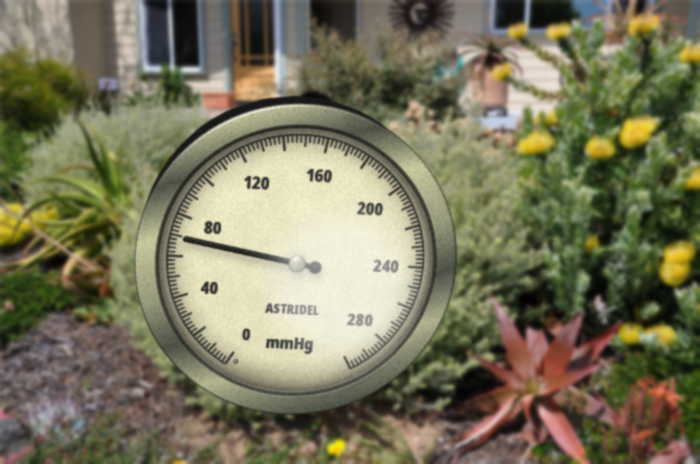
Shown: 70 mmHg
